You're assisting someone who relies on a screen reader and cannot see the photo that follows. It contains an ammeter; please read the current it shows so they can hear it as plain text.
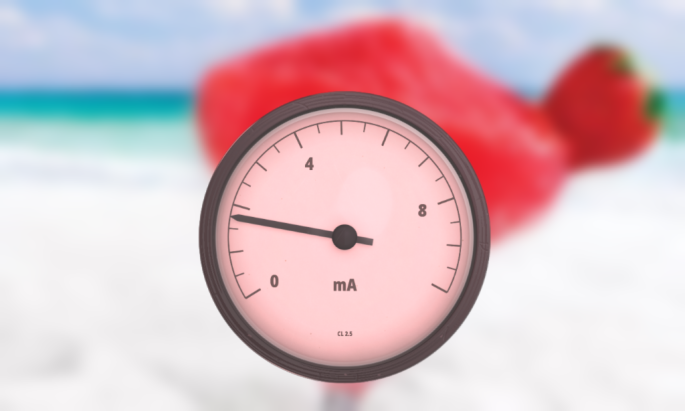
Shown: 1.75 mA
